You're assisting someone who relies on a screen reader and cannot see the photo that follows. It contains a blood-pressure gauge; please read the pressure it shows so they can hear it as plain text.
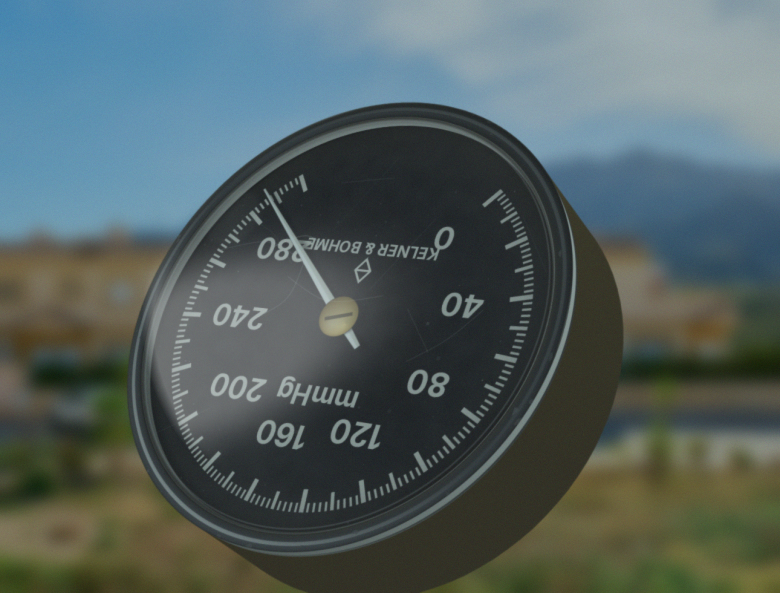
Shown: 288 mmHg
